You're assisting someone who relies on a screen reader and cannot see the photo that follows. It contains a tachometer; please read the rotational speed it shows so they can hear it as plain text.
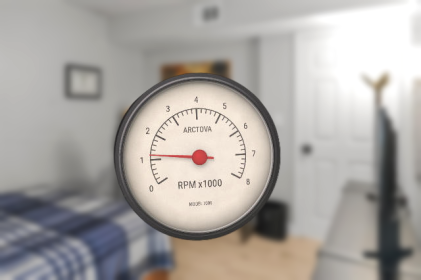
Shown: 1200 rpm
